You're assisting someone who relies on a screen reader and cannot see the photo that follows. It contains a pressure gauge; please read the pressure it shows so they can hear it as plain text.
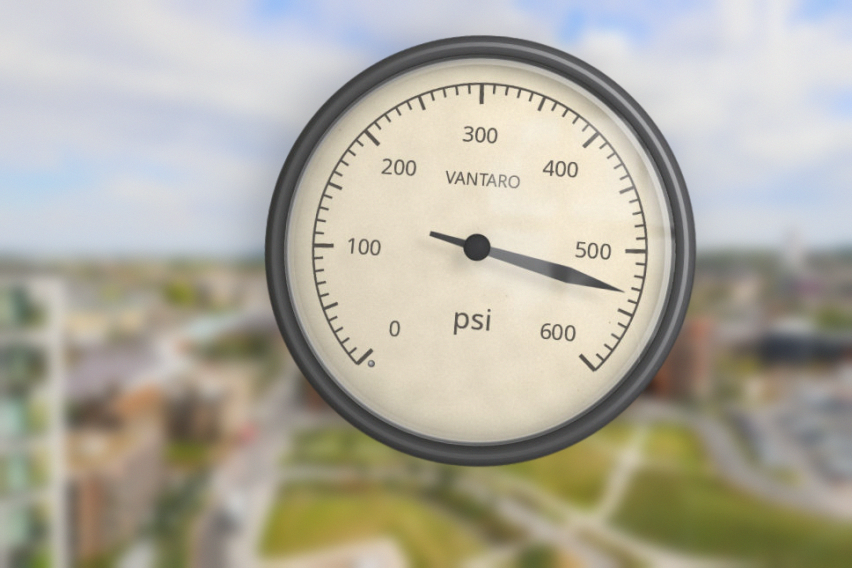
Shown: 535 psi
